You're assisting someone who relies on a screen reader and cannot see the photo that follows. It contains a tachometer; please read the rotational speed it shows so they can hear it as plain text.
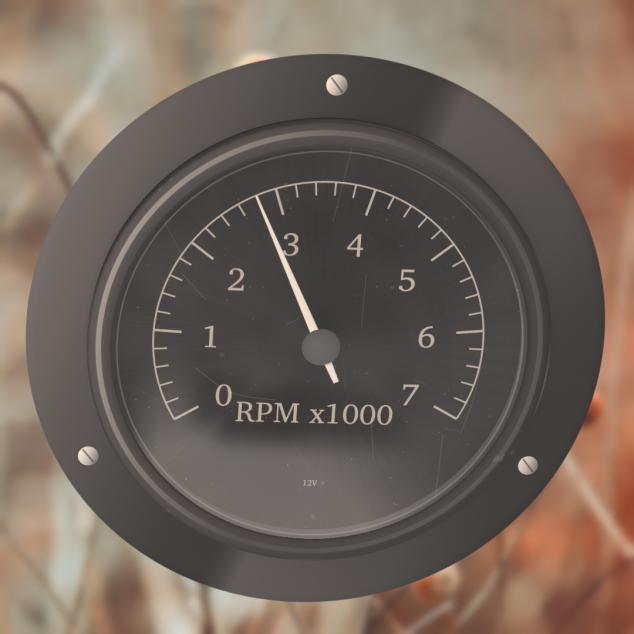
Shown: 2800 rpm
